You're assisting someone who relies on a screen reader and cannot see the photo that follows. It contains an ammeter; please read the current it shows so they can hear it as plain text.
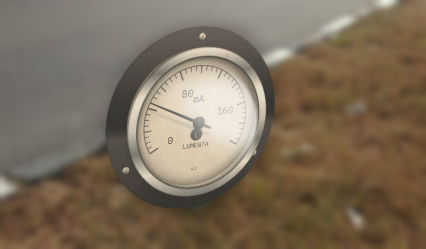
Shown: 45 mA
